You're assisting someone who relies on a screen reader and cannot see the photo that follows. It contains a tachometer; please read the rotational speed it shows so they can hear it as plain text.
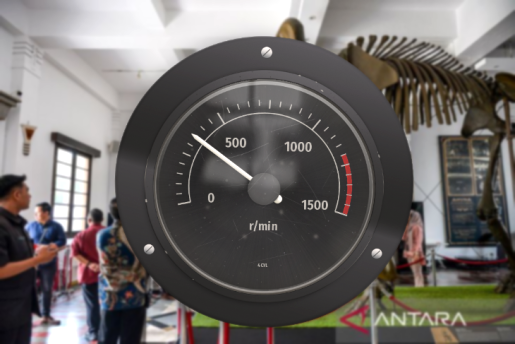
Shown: 350 rpm
